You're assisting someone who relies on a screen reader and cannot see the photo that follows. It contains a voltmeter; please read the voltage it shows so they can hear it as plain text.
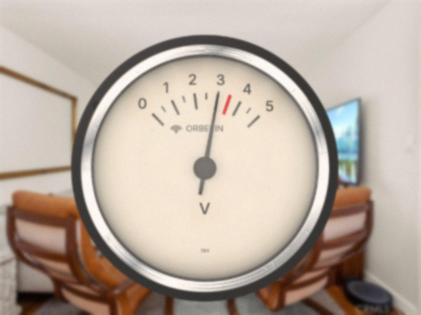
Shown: 3 V
